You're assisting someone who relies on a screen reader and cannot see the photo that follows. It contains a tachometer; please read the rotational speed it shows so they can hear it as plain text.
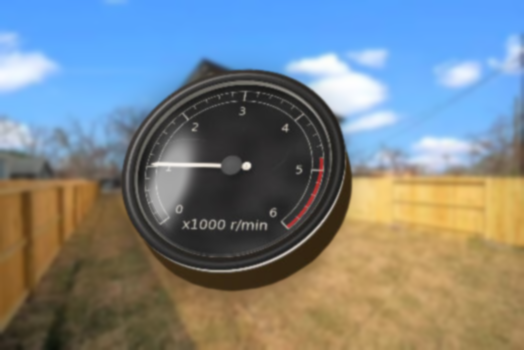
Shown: 1000 rpm
